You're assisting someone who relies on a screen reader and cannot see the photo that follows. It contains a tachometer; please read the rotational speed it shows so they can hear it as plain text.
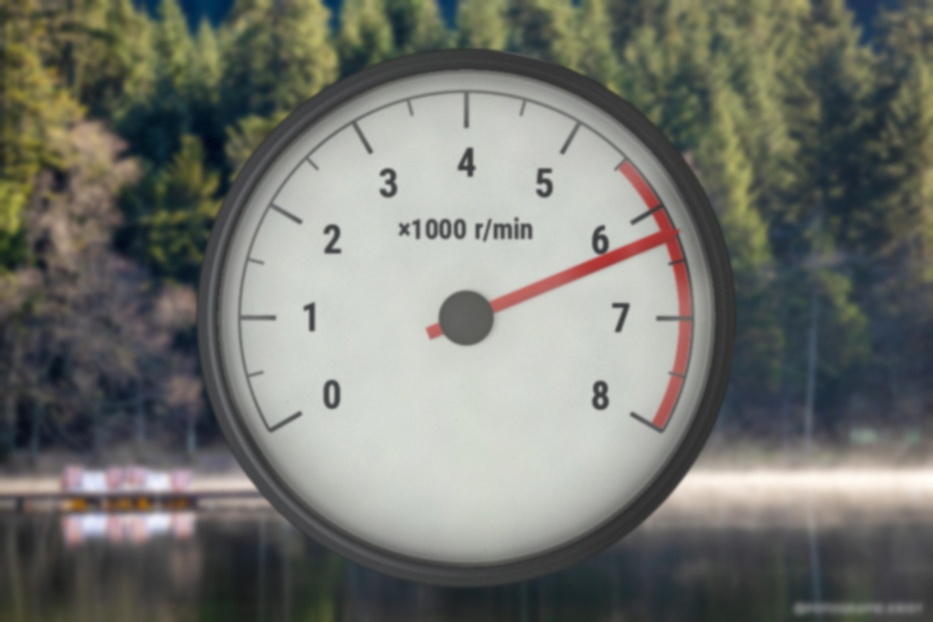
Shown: 6250 rpm
